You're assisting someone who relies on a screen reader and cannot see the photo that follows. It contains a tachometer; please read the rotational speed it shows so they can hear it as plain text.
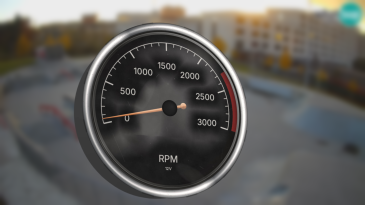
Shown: 50 rpm
